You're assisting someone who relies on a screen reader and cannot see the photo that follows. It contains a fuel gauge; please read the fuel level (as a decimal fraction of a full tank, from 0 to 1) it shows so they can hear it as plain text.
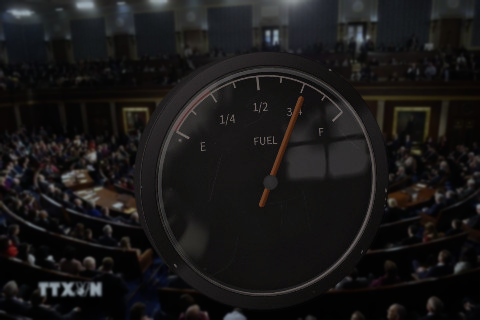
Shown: 0.75
